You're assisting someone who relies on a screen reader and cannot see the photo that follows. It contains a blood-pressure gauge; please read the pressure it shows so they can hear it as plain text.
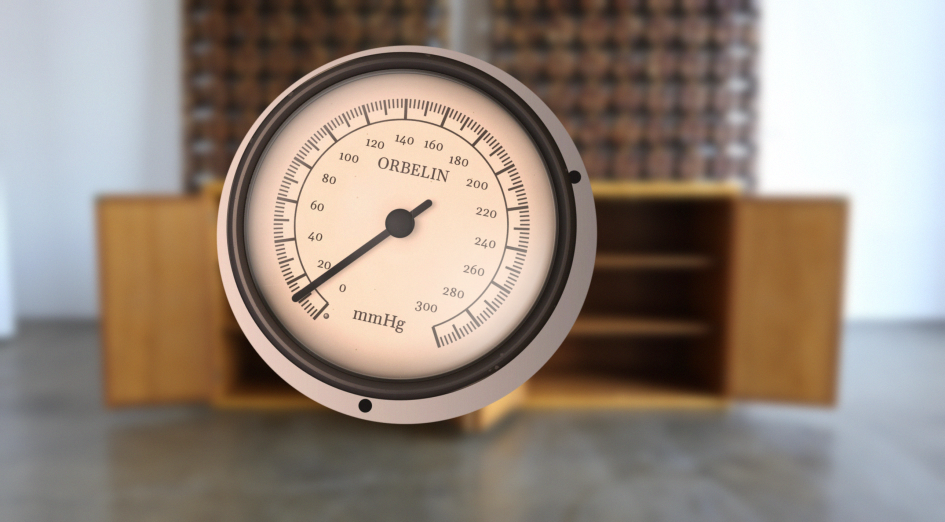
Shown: 12 mmHg
